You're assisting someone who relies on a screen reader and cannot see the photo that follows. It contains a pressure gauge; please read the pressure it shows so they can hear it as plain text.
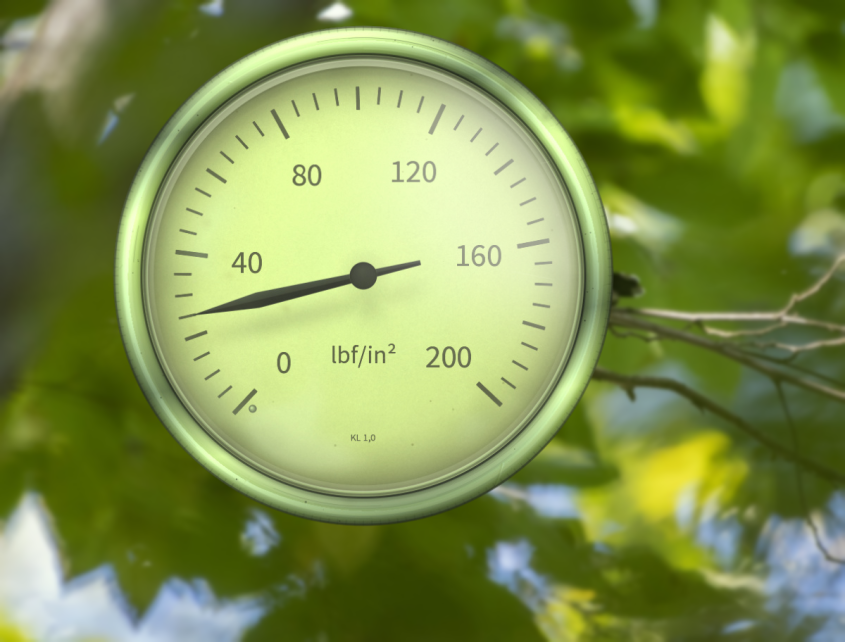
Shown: 25 psi
